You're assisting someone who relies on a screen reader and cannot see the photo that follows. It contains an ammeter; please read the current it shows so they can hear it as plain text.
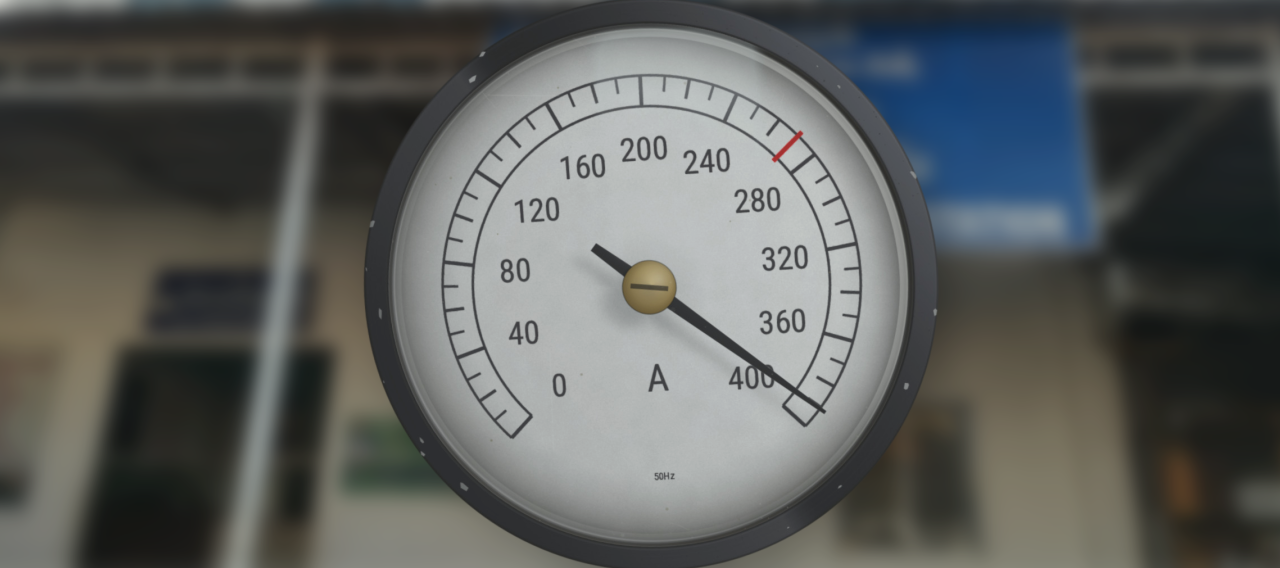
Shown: 390 A
